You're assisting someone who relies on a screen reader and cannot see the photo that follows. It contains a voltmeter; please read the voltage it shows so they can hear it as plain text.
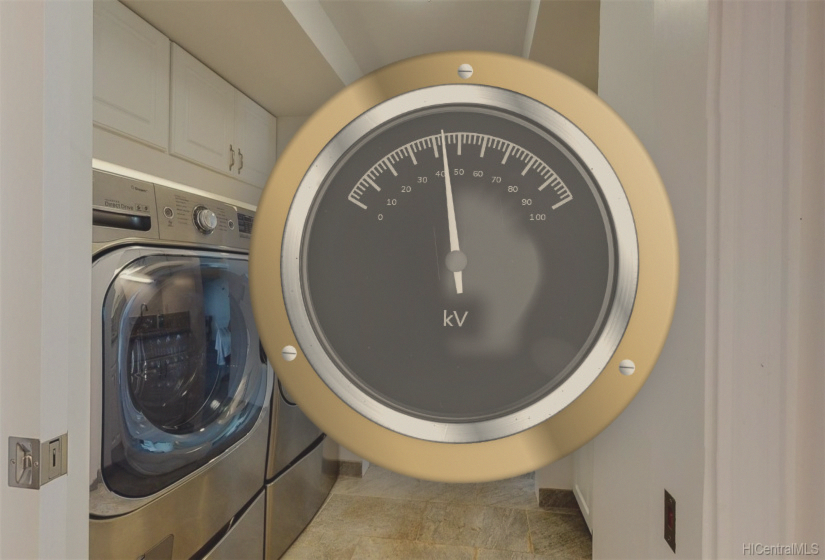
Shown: 44 kV
